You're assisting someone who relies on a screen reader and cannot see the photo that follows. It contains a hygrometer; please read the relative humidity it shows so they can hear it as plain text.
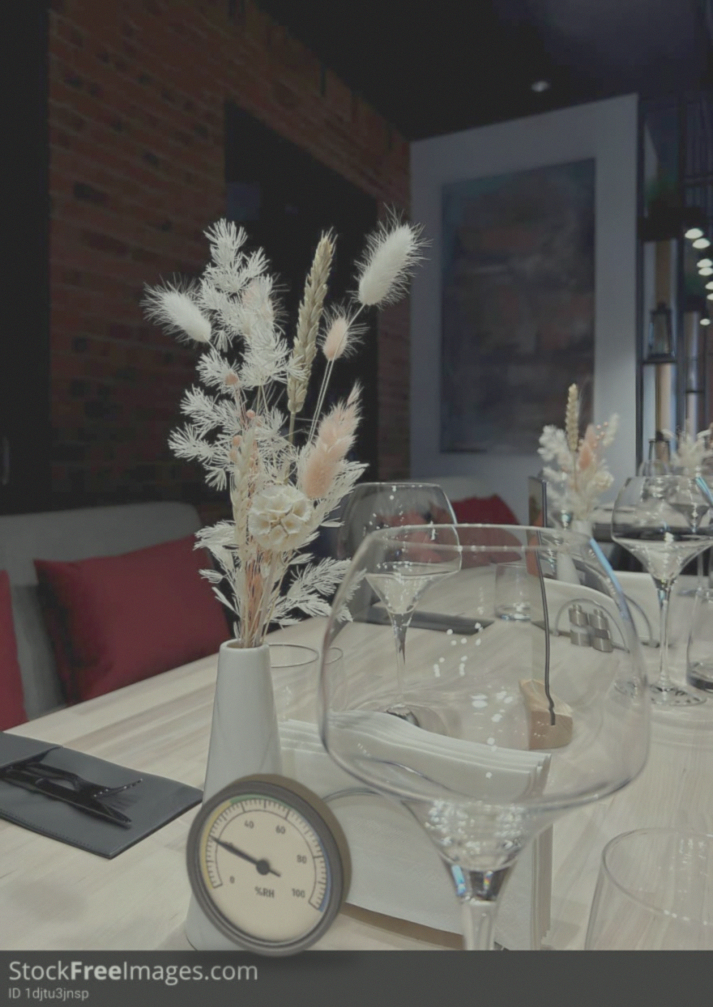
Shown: 20 %
